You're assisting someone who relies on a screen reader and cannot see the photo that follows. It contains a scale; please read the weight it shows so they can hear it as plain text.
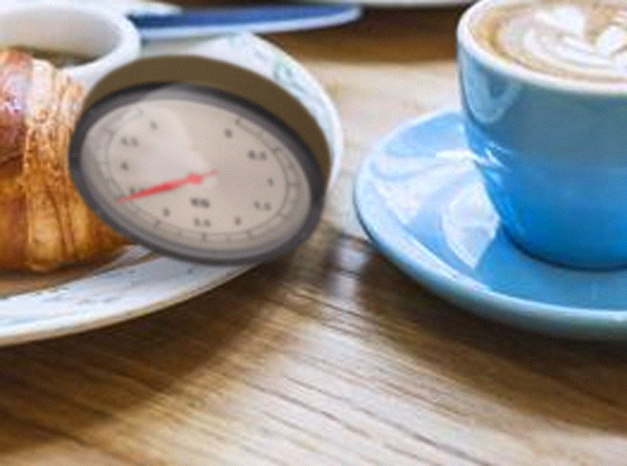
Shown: 3.5 kg
